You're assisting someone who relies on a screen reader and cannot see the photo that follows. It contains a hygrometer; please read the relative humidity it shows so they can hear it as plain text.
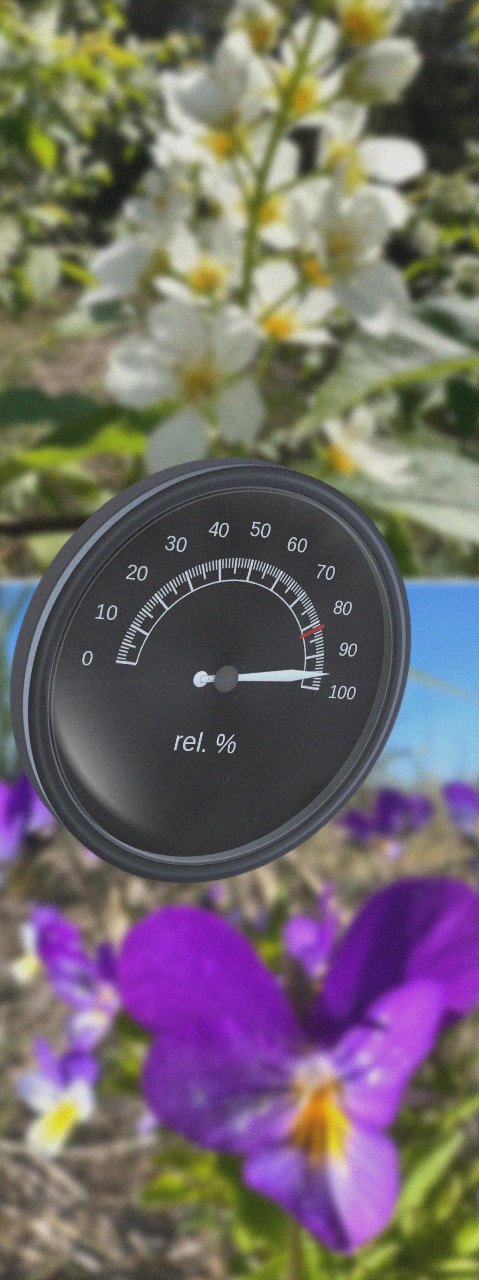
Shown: 95 %
